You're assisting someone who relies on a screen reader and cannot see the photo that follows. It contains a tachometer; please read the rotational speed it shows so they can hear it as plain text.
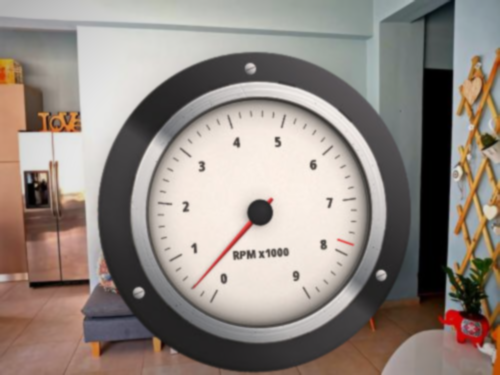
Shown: 400 rpm
